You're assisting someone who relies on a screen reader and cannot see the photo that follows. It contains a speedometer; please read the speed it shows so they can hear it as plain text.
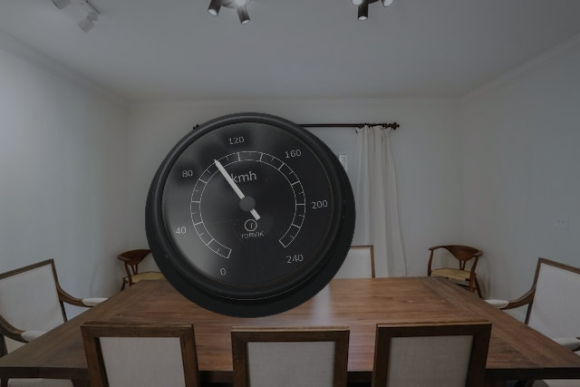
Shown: 100 km/h
